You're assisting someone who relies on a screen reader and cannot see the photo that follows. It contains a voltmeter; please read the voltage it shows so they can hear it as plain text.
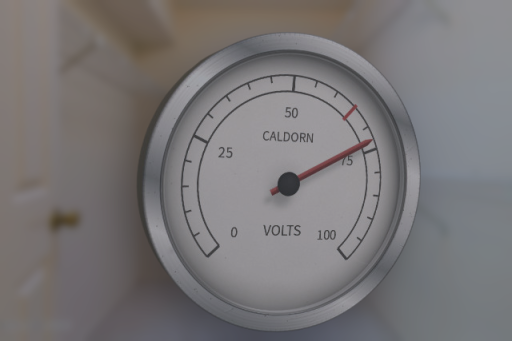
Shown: 72.5 V
